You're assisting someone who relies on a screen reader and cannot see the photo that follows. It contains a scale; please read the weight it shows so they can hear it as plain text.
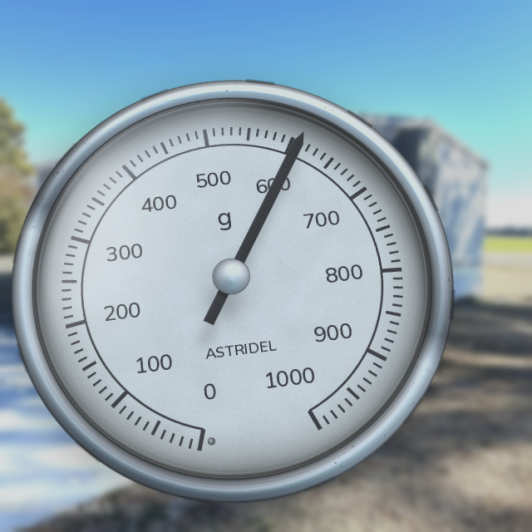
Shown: 610 g
